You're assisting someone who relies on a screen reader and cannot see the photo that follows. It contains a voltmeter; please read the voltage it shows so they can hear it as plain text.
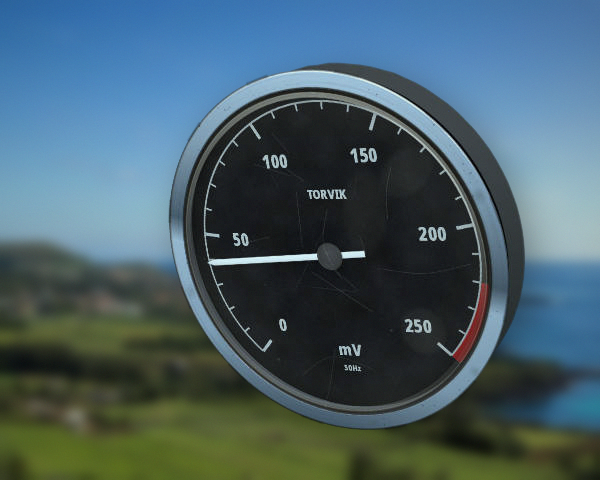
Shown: 40 mV
